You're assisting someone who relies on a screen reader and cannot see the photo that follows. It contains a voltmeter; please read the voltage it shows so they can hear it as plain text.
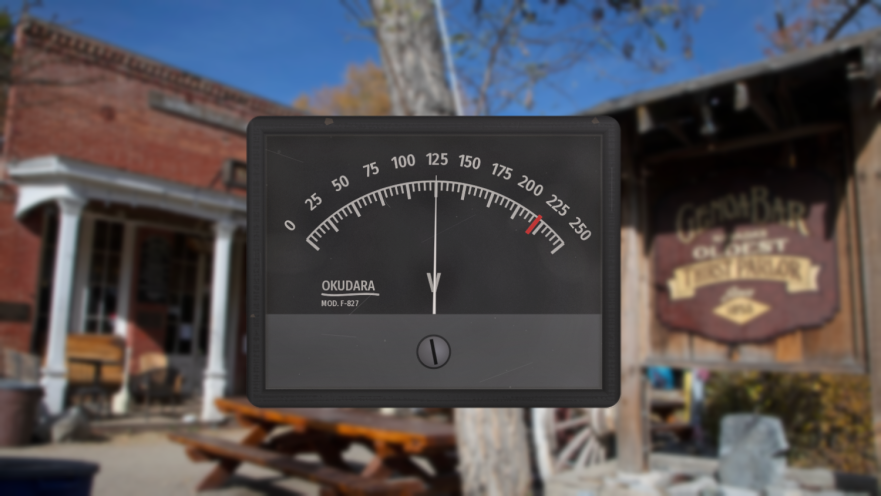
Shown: 125 V
